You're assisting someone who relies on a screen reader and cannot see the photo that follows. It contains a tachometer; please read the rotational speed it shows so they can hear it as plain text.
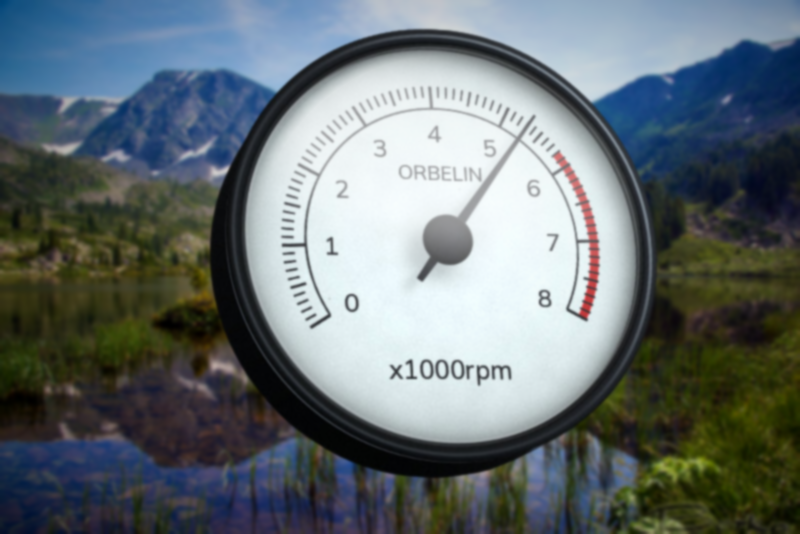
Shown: 5300 rpm
